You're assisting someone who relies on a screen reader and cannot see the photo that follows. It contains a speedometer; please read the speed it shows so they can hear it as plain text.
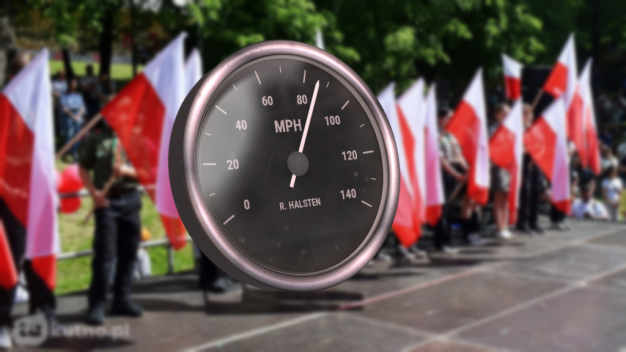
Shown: 85 mph
